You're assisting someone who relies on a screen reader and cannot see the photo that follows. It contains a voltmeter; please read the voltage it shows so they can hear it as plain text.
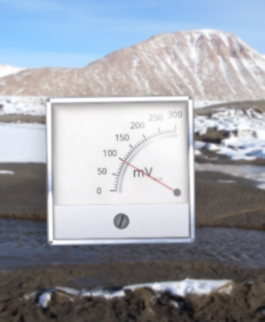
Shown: 100 mV
